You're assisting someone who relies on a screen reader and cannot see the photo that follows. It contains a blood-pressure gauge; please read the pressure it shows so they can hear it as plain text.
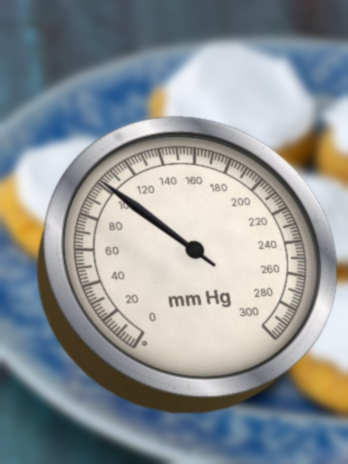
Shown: 100 mmHg
